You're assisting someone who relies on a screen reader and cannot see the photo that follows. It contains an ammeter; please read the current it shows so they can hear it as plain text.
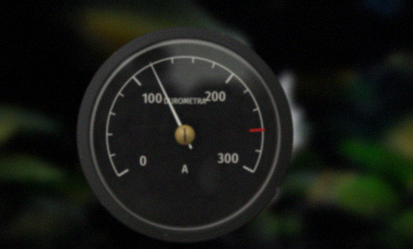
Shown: 120 A
